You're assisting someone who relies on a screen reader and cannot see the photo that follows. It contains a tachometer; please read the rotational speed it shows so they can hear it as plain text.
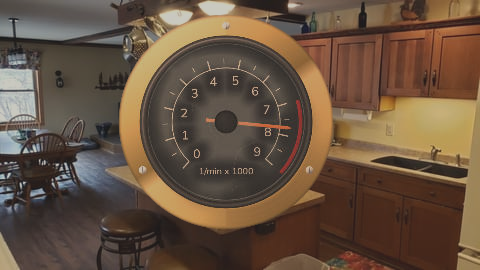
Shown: 7750 rpm
